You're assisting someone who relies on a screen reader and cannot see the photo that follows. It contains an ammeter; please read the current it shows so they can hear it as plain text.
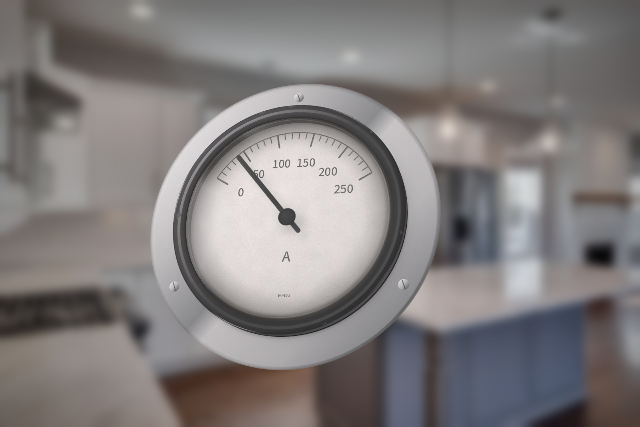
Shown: 40 A
